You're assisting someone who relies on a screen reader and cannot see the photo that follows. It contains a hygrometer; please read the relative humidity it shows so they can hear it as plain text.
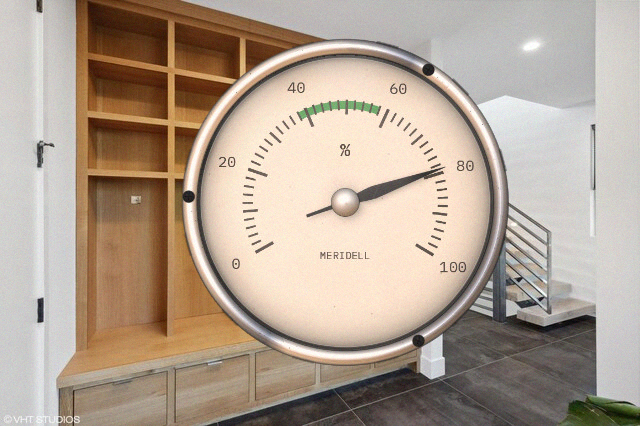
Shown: 79 %
